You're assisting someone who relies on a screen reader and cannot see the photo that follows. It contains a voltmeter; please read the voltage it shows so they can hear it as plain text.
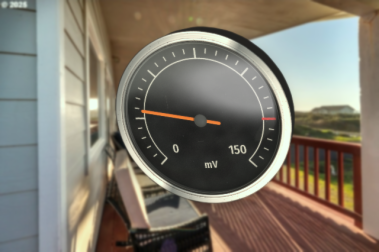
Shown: 30 mV
